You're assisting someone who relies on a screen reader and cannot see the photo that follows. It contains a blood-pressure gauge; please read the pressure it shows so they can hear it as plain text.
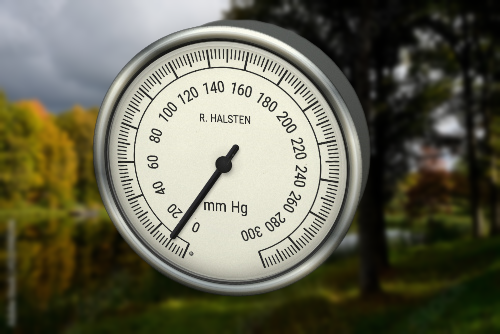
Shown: 10 mmHg
